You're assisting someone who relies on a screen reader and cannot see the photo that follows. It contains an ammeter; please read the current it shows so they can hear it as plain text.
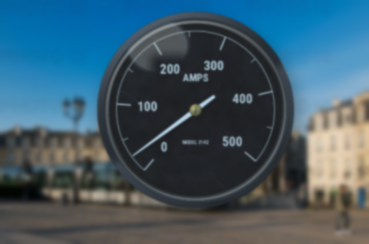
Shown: 25 A
